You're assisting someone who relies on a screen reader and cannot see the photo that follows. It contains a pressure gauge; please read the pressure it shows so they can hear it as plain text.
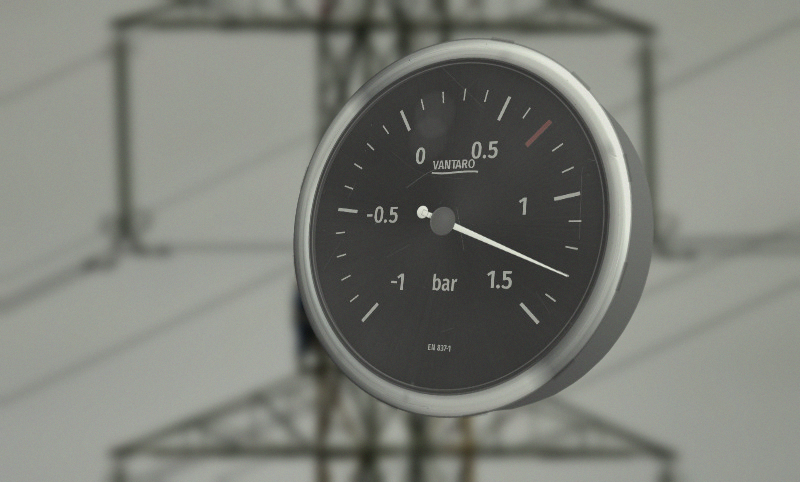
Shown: 1.3 bar
